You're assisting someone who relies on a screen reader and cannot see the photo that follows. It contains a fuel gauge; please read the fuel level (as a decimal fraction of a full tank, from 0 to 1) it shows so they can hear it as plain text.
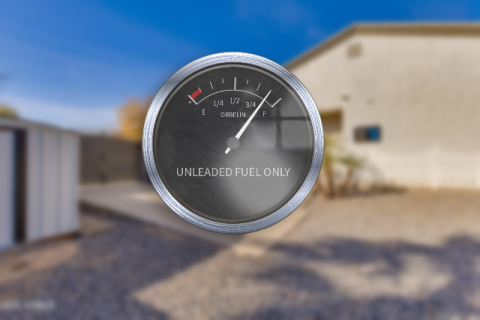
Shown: 0.875
